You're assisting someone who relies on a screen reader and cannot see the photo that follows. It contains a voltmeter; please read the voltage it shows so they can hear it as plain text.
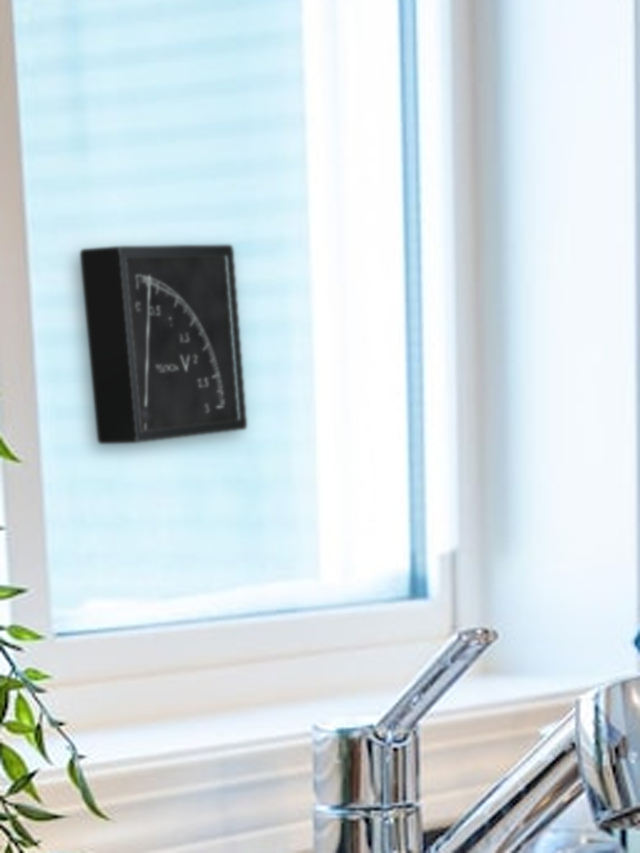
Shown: 0.25 V
